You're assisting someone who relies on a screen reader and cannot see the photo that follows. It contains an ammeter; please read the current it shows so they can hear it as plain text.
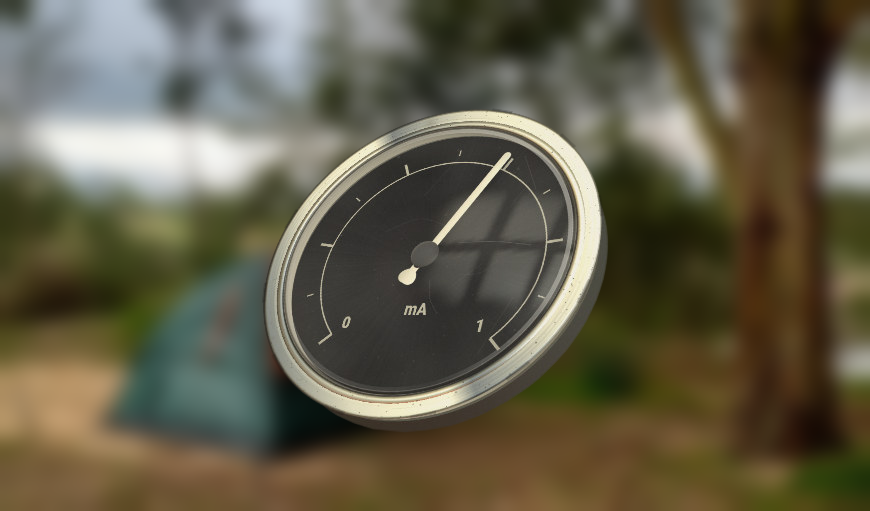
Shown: 0.6 mA
